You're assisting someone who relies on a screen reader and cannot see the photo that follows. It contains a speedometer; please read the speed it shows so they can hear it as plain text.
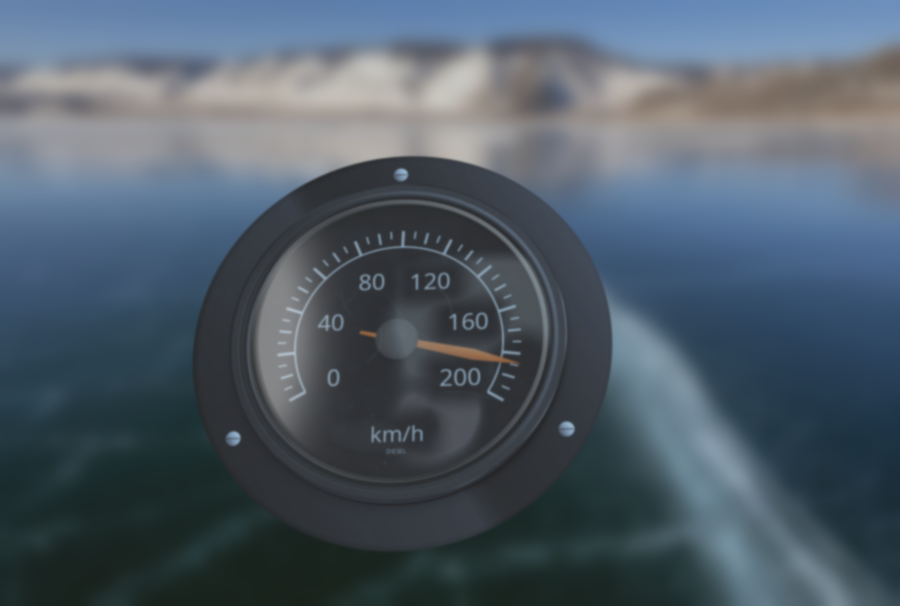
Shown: 185 km/h
